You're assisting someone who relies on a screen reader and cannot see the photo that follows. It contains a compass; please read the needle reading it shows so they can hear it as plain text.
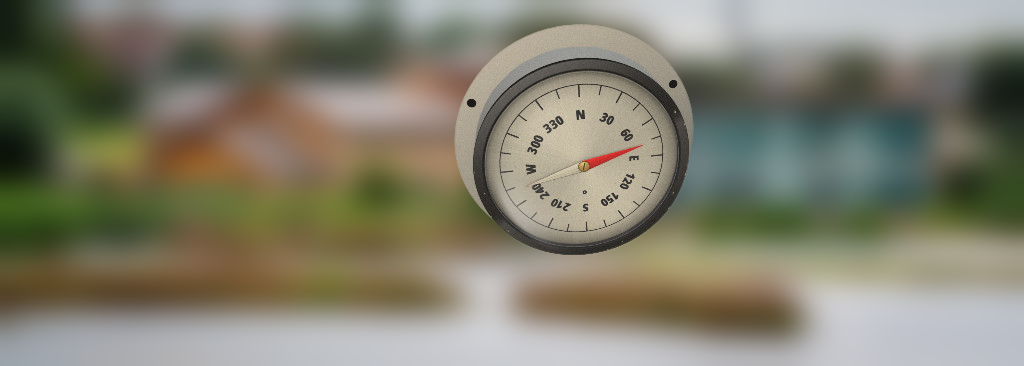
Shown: 75 °
